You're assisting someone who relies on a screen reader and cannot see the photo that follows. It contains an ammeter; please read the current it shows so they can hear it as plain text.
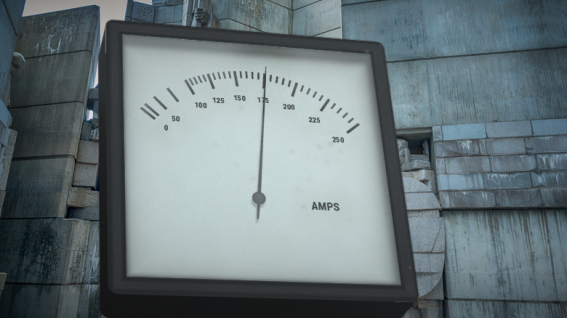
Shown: 175 A
